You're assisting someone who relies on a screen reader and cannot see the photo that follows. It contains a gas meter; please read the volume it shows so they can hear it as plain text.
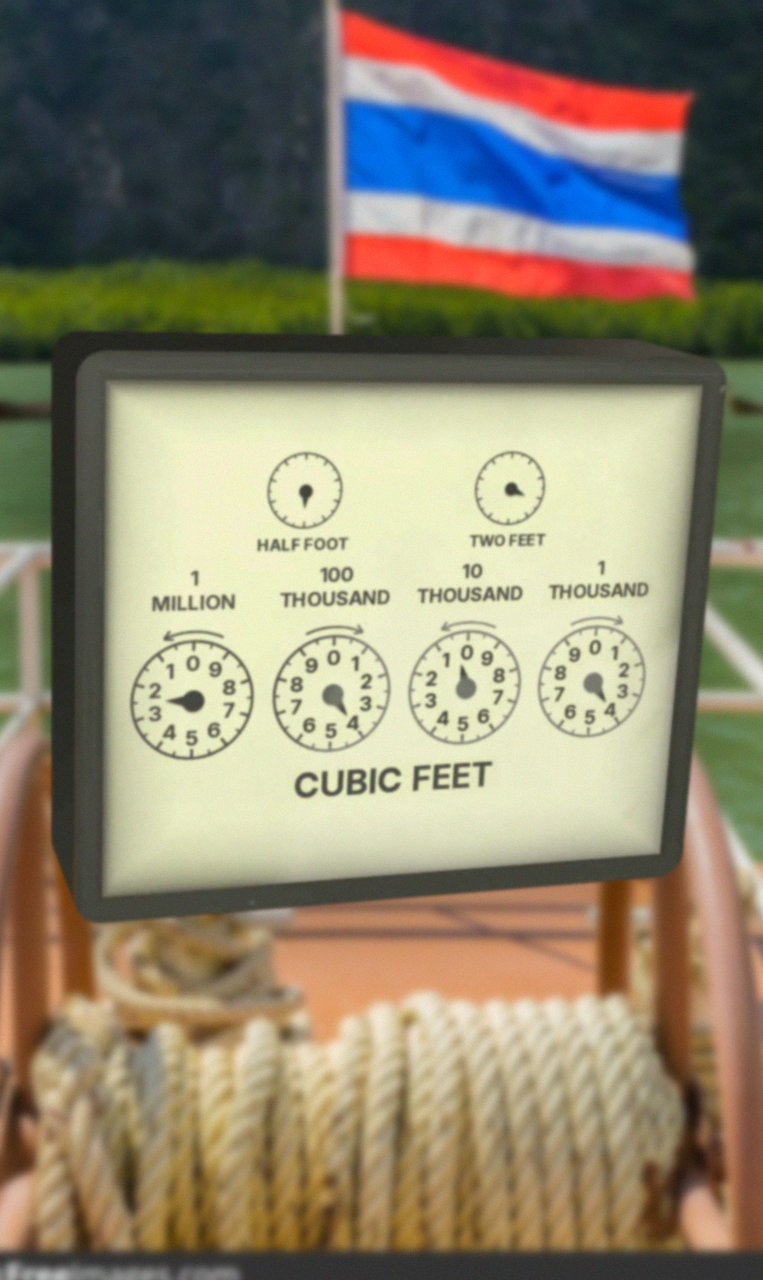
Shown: 240400 ft³
